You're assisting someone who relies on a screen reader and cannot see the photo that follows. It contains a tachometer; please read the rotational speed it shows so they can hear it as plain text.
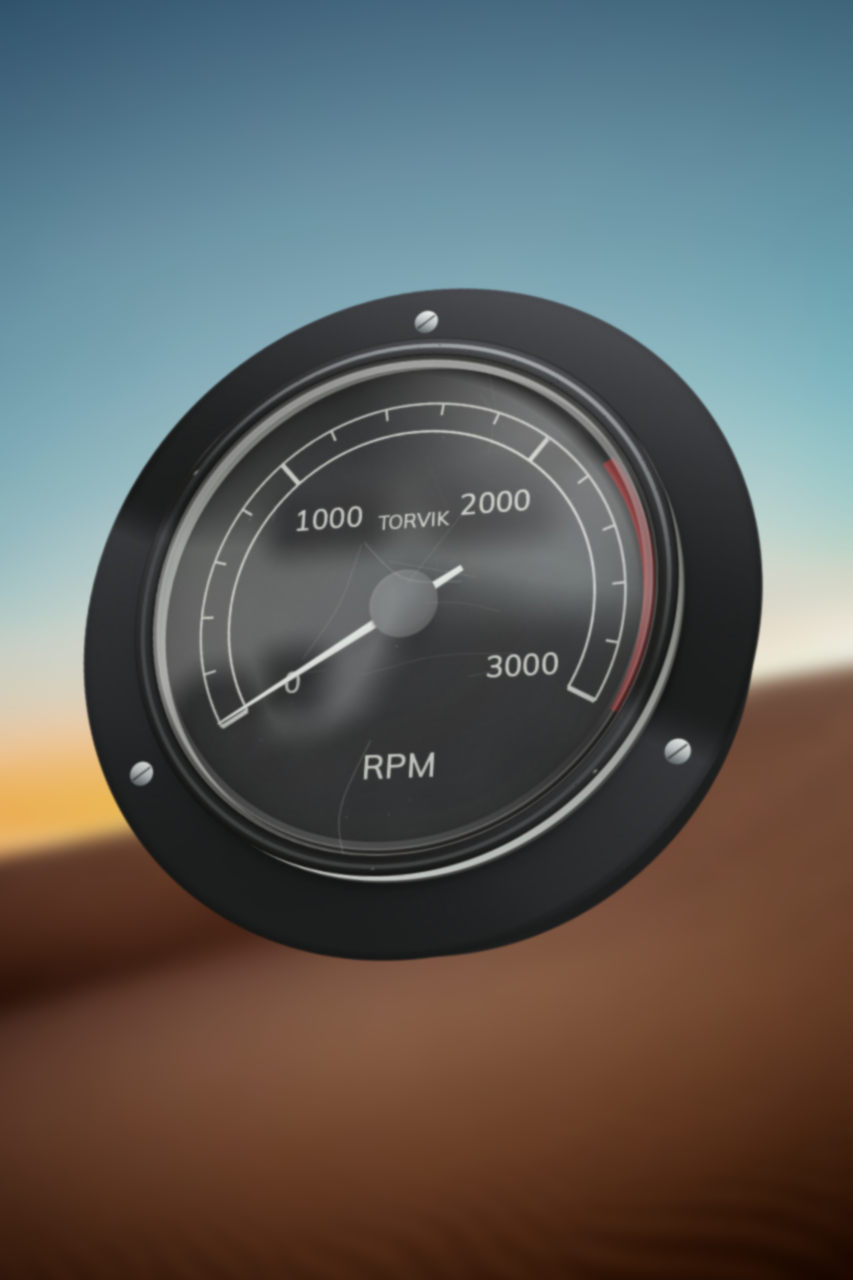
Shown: 0 rpm
